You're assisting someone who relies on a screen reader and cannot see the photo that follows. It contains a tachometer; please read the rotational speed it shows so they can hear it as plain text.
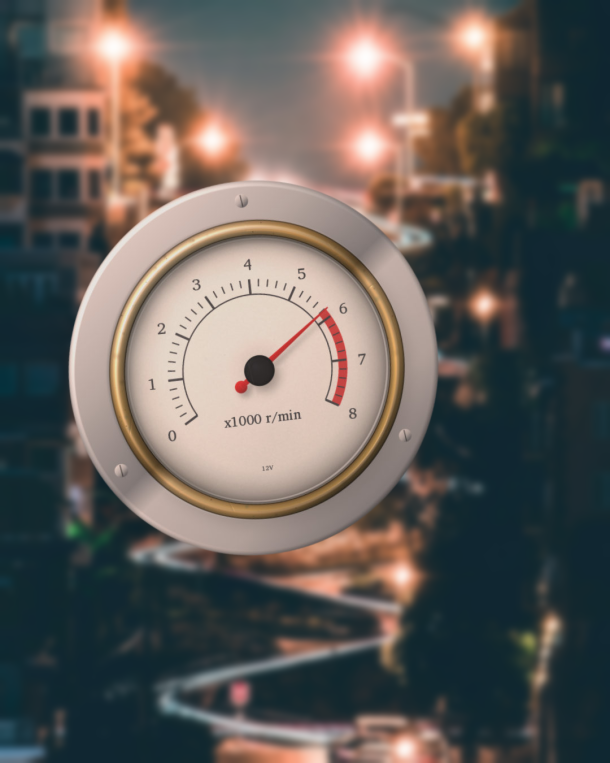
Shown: 5800 rpm
